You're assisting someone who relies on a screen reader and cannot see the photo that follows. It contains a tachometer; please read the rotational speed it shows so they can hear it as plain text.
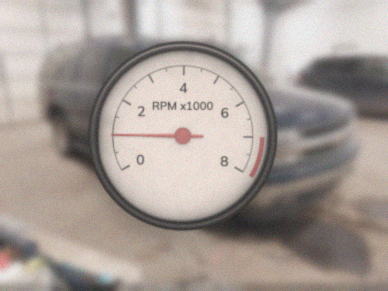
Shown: 1000 rpm
